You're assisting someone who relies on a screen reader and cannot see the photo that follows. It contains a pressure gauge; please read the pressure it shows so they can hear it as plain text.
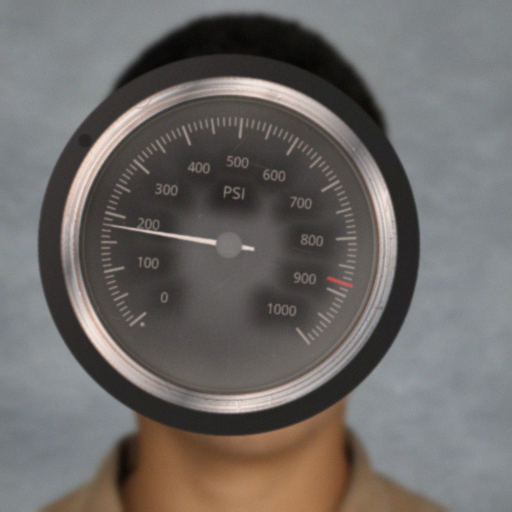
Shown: 180 psi
